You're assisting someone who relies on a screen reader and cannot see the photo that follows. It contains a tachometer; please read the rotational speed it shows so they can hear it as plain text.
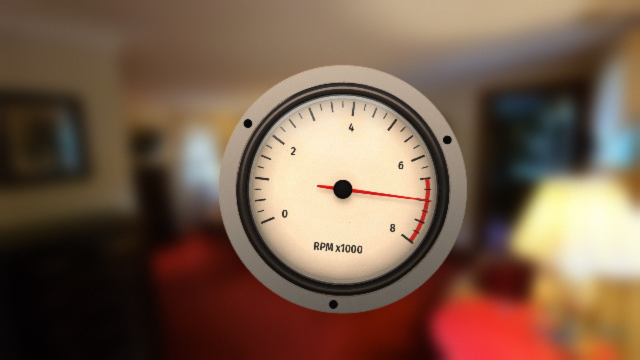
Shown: 7000 rpm
